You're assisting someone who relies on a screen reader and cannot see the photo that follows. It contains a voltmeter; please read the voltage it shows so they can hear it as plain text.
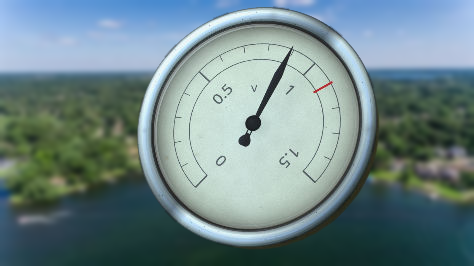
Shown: 0.9 V
